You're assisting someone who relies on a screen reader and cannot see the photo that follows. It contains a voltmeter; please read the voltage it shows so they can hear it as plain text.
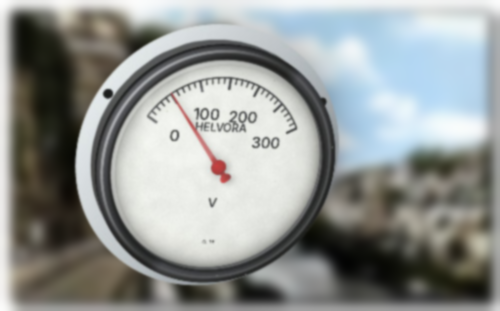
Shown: 50 V
